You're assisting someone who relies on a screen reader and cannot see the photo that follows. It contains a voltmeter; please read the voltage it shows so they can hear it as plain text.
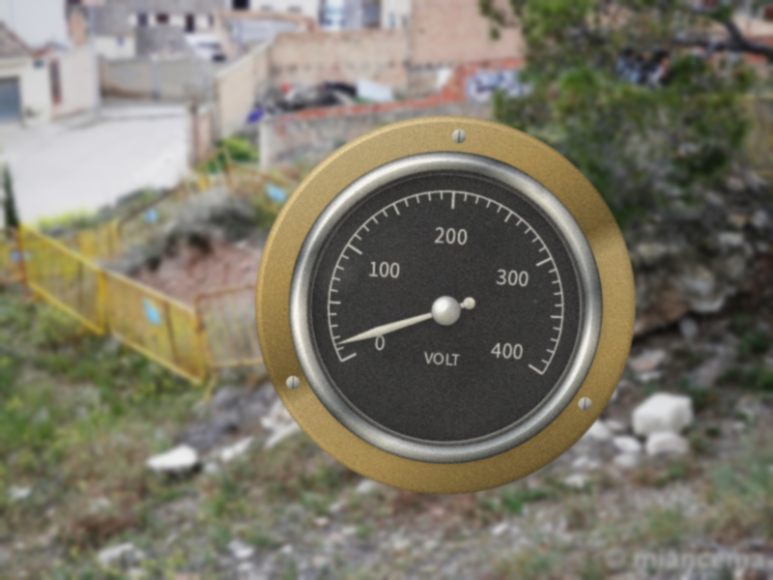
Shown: 15 V
